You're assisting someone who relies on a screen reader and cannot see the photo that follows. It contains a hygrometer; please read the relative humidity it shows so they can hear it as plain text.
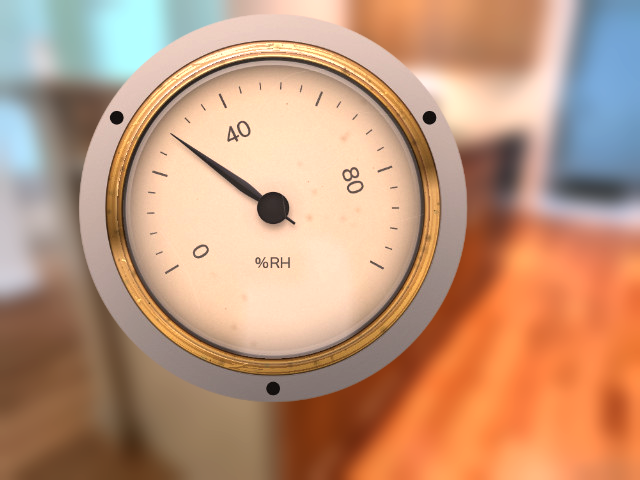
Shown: 28 %
